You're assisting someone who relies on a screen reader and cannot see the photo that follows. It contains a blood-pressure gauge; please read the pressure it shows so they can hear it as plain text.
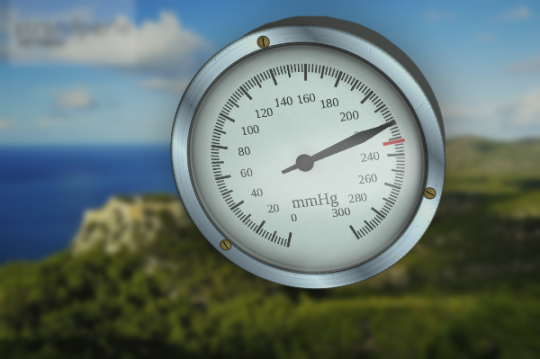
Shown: 220 mmHg
